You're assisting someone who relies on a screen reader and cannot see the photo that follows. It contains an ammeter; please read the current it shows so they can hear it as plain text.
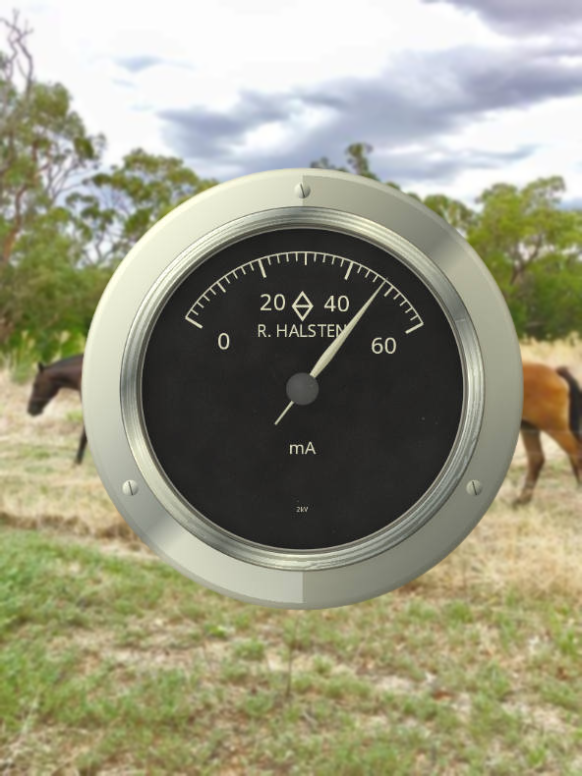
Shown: 48 mA
